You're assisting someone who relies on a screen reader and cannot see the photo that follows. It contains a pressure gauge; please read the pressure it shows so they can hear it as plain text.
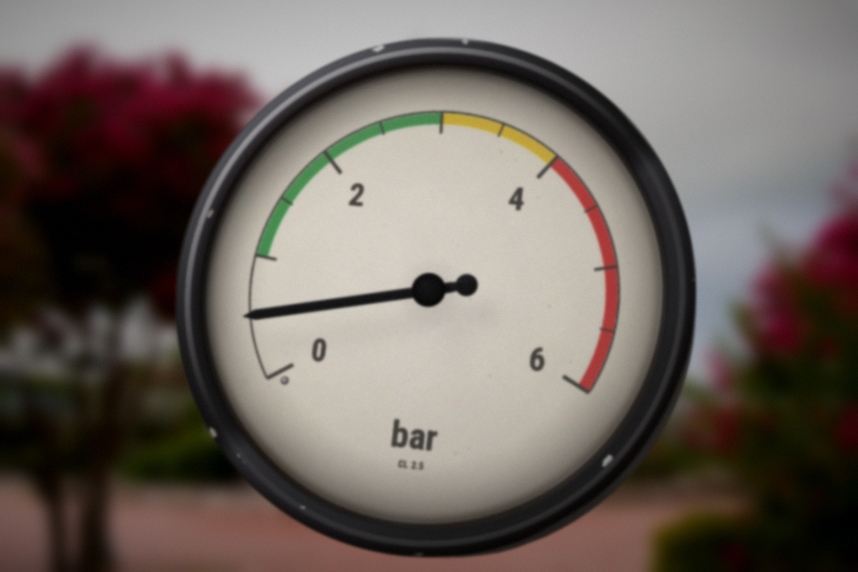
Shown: 0.5 bar
